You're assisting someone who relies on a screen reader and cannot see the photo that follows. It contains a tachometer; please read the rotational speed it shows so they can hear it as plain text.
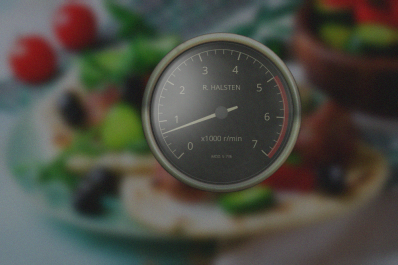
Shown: 700 rpm
